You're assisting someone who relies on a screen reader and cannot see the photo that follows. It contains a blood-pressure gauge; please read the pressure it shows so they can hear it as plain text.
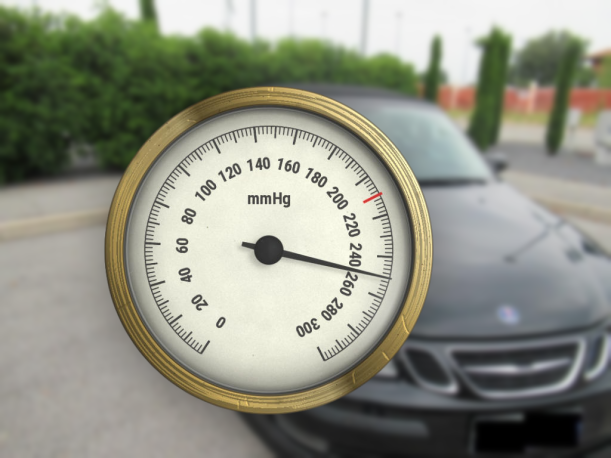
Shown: 250 mmHg
